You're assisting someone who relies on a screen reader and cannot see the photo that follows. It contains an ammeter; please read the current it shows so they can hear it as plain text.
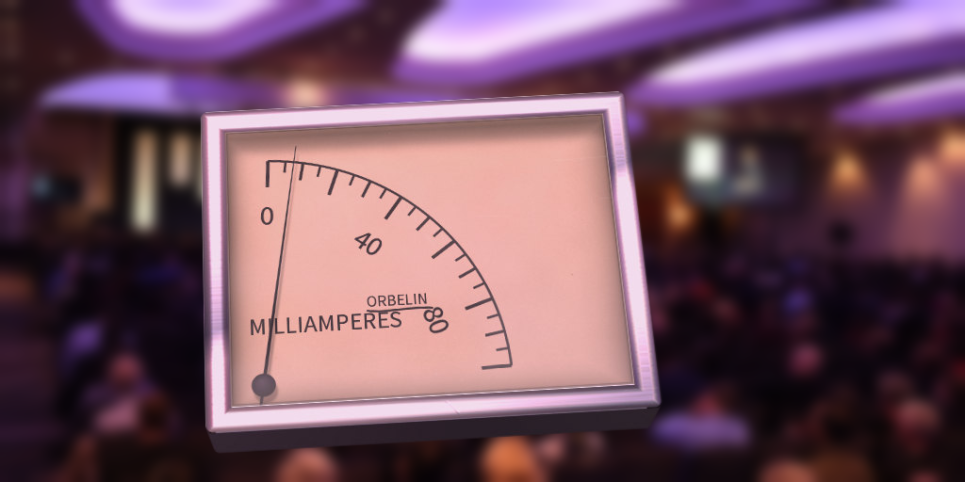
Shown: 7.5 mA
